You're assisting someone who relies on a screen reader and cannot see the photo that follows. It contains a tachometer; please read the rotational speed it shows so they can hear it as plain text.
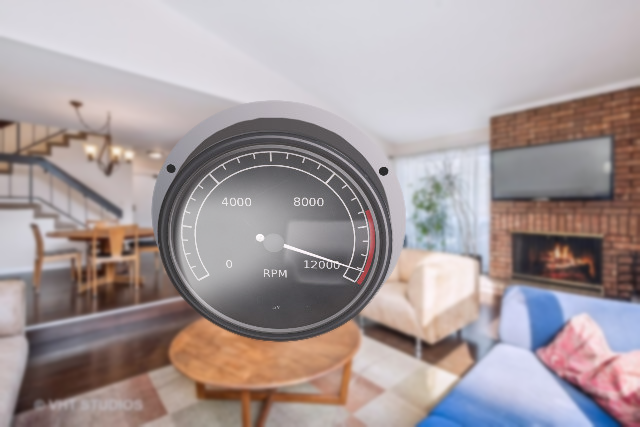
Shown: 11500 rpm
